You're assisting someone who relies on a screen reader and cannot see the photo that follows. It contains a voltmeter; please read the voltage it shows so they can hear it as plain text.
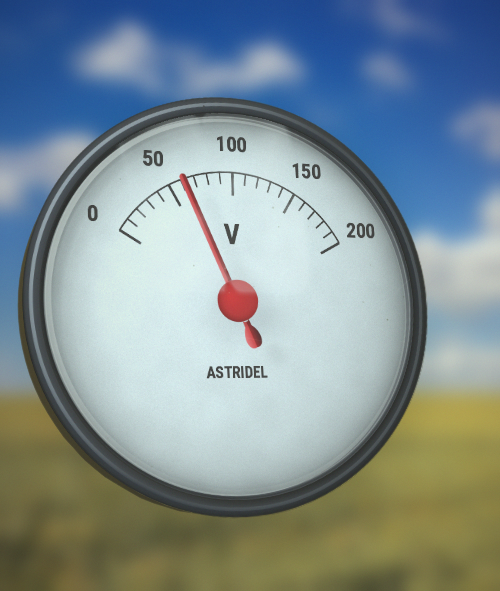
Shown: 60 V
